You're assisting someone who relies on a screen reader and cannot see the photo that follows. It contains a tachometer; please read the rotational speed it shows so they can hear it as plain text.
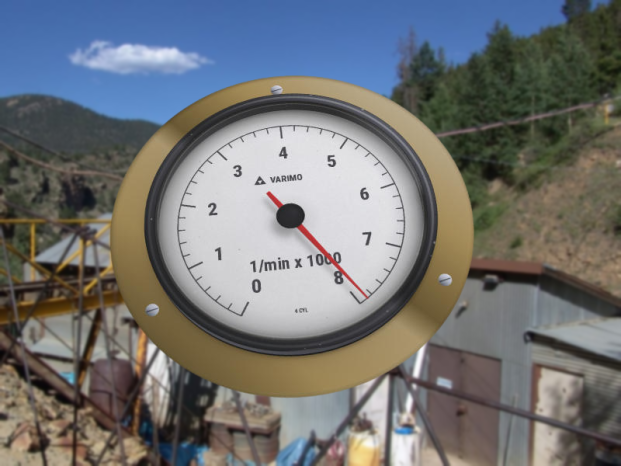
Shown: 7900 rpm
